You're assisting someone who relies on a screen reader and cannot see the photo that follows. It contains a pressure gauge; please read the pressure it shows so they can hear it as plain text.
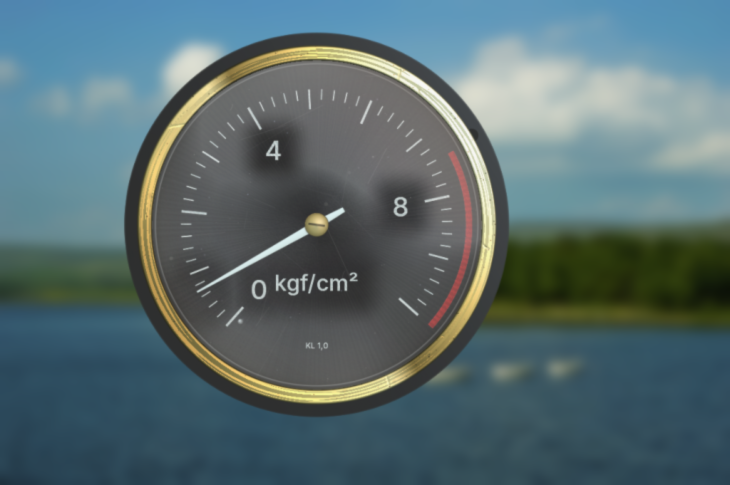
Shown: 0.7 kg/cm²
